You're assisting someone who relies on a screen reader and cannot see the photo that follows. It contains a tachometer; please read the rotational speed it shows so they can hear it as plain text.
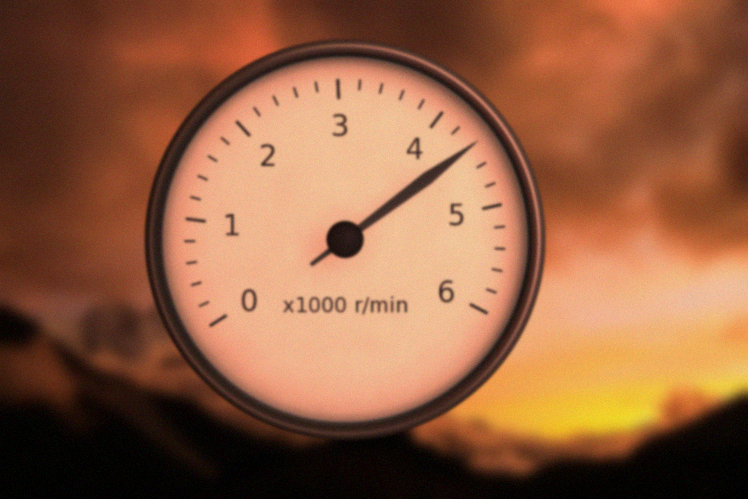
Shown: 4400 rpm
